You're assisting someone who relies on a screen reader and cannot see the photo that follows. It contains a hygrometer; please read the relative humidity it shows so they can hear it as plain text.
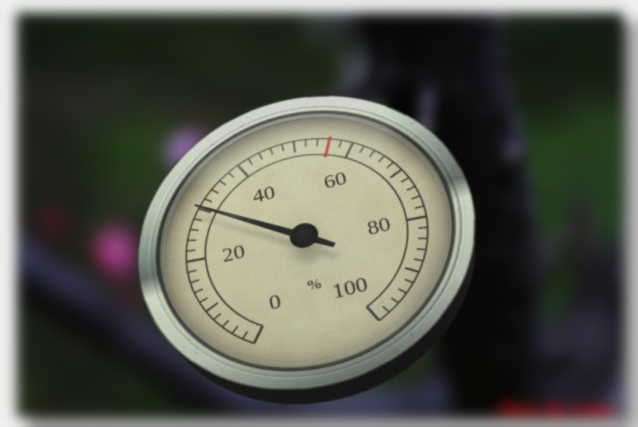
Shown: 30 %
